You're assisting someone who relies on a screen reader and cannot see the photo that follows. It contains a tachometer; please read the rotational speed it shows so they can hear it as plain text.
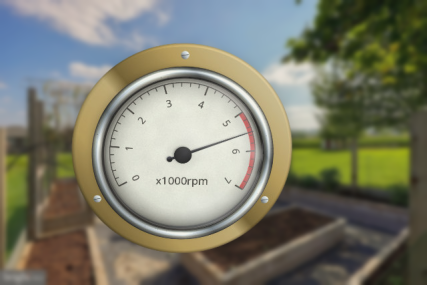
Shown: 5500 rpm
